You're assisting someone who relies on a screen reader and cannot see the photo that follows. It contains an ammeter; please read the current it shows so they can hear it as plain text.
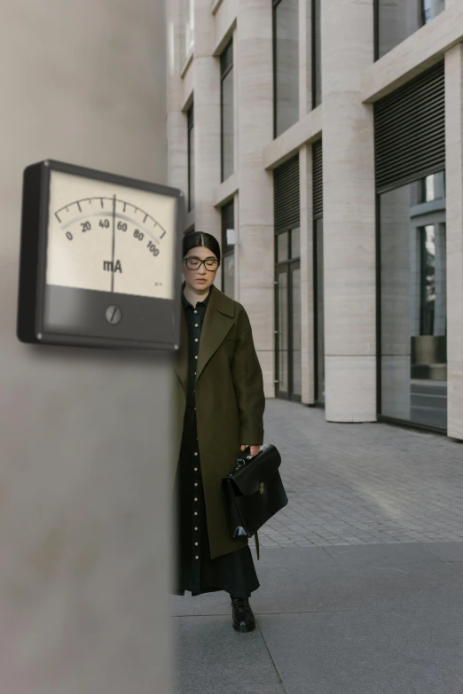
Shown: 50 mA
